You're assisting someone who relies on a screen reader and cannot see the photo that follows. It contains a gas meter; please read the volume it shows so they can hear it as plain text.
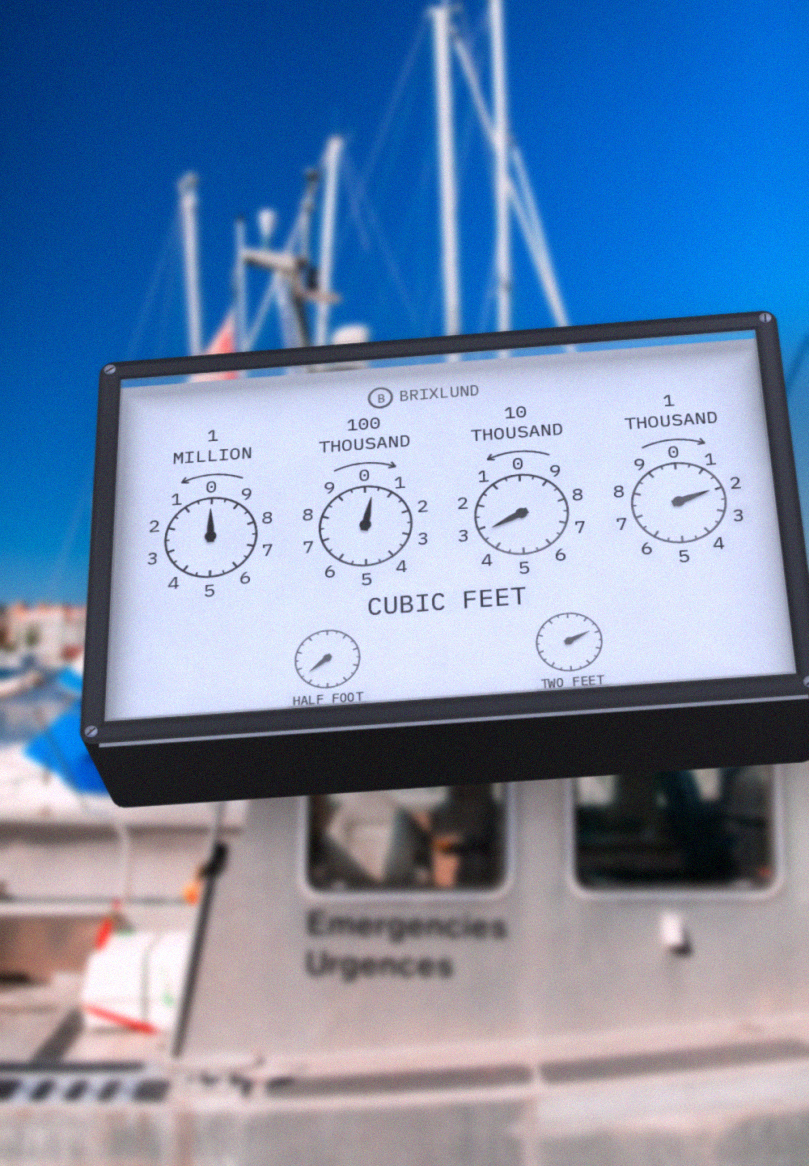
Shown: 3200 ft³
